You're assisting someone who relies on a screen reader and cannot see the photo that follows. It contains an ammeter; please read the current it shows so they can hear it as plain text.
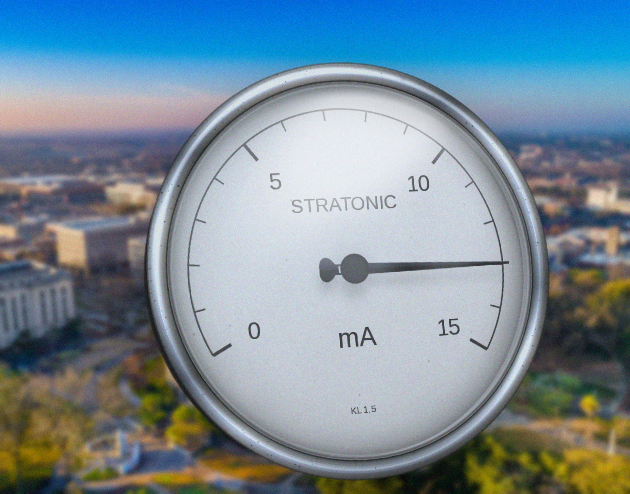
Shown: 13 mA
